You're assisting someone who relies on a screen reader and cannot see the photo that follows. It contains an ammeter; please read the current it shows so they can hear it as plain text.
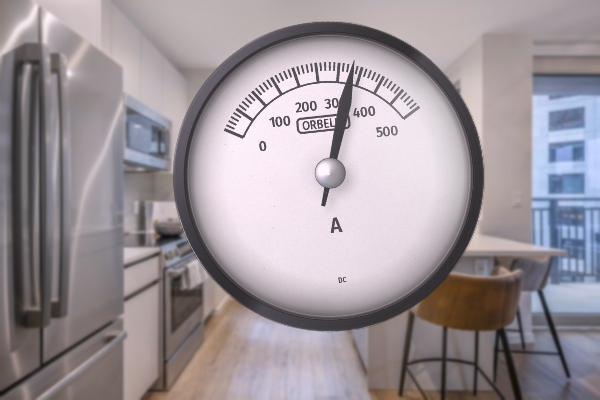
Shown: 330 A
